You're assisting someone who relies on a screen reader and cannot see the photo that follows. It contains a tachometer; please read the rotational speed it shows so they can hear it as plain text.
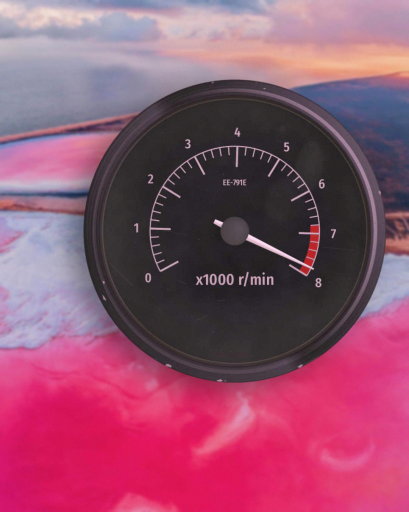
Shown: 7800 rpm
